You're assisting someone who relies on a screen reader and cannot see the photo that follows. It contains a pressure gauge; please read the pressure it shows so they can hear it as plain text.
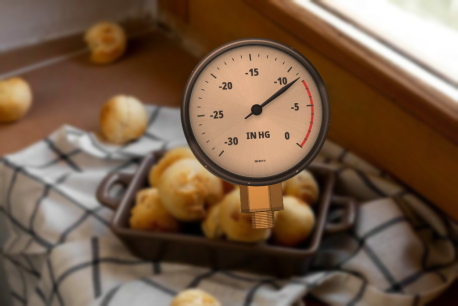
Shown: -8.5 inHg
